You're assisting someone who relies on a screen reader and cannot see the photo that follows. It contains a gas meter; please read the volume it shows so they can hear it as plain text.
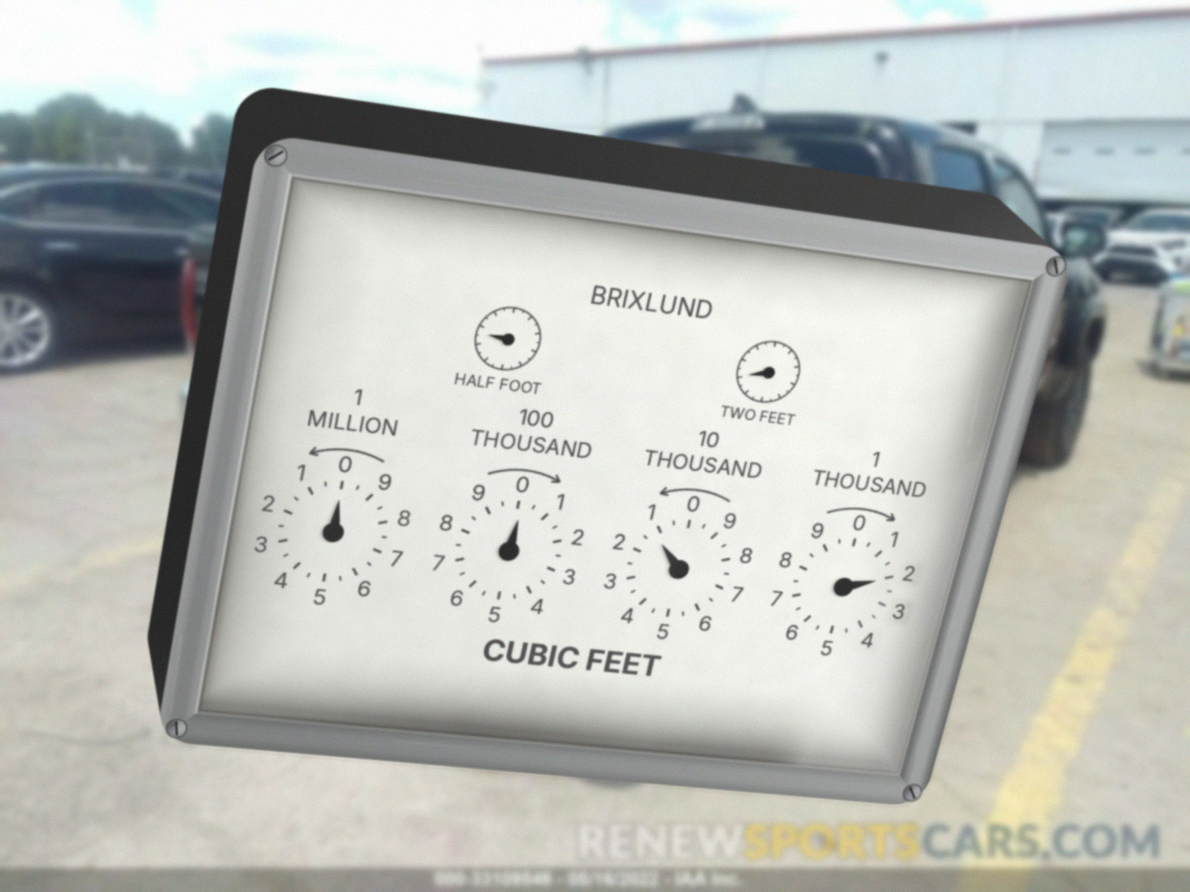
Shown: 1200 ft³
